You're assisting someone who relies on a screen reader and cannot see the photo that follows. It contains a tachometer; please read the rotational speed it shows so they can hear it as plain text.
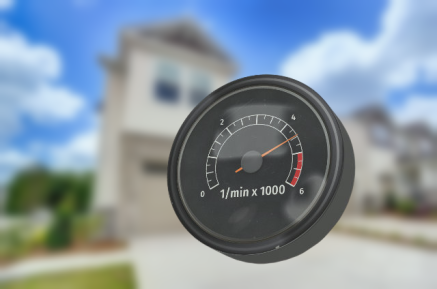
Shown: 4500 rpm
